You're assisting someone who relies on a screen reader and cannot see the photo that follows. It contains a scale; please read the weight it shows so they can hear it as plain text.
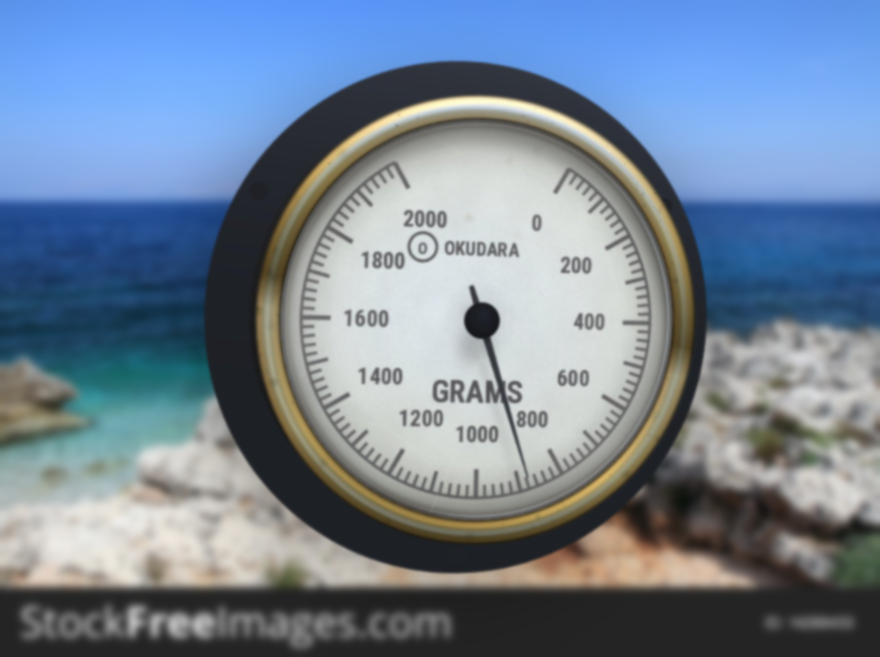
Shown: 880 g
